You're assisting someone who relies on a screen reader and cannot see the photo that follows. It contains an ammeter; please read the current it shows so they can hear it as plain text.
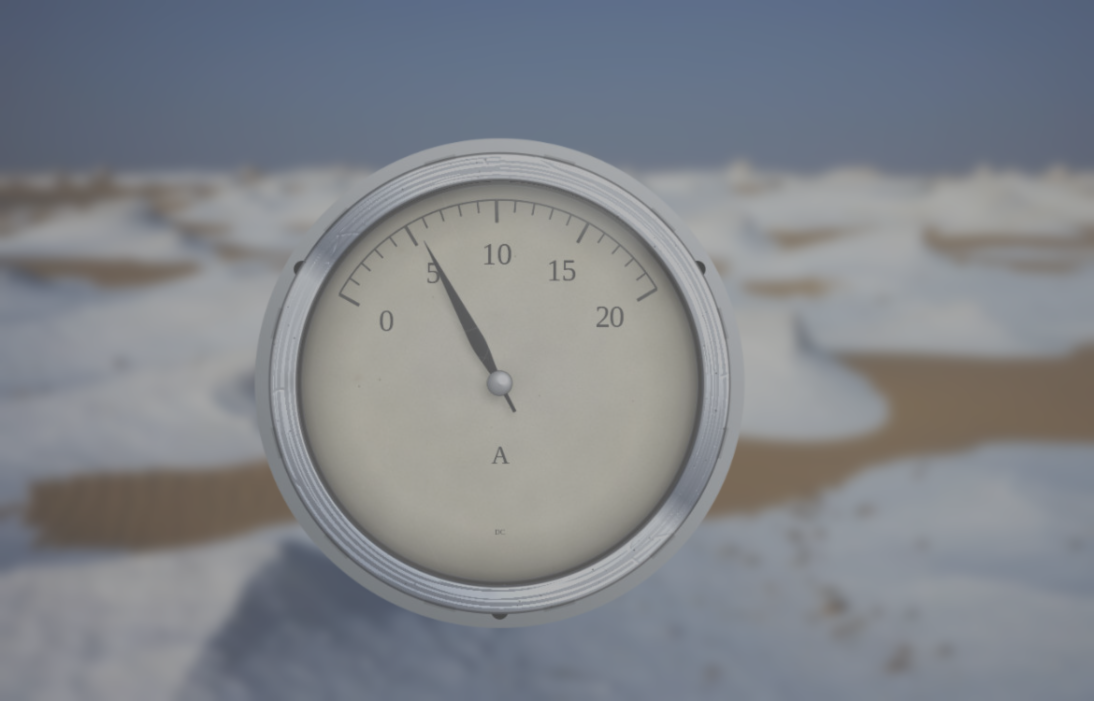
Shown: 5.5 A
